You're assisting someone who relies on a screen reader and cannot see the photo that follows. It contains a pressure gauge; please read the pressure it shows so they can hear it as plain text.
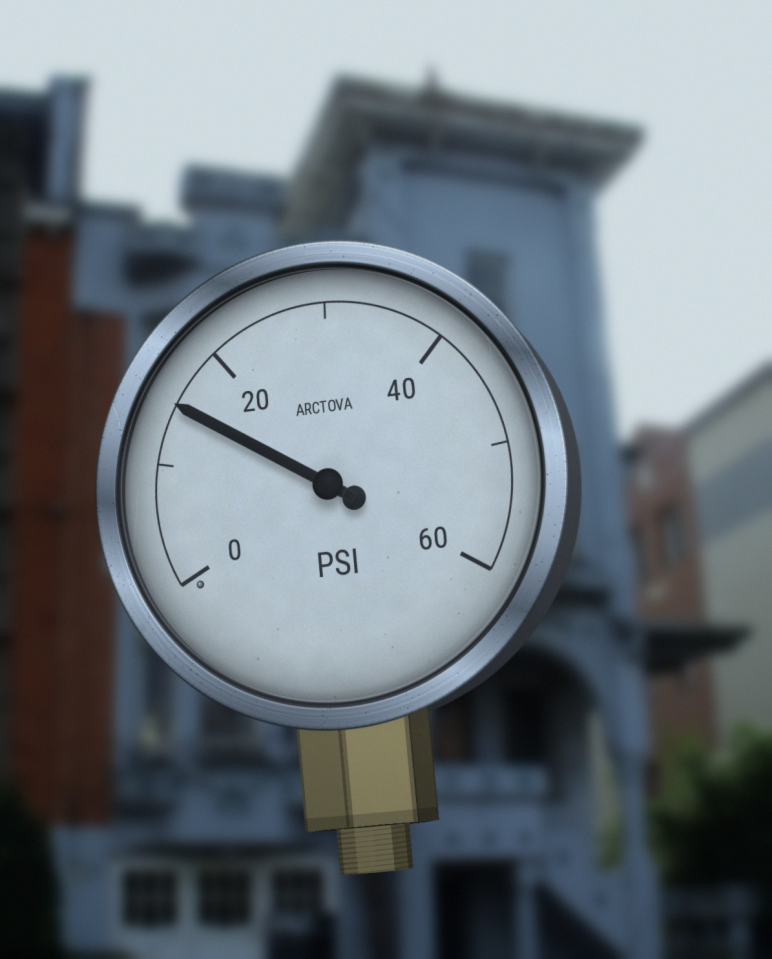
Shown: 15 psi
